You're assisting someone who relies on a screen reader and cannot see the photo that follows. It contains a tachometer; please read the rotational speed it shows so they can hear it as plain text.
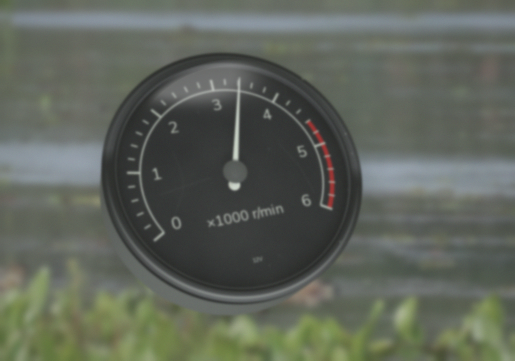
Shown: 3400 rpm
